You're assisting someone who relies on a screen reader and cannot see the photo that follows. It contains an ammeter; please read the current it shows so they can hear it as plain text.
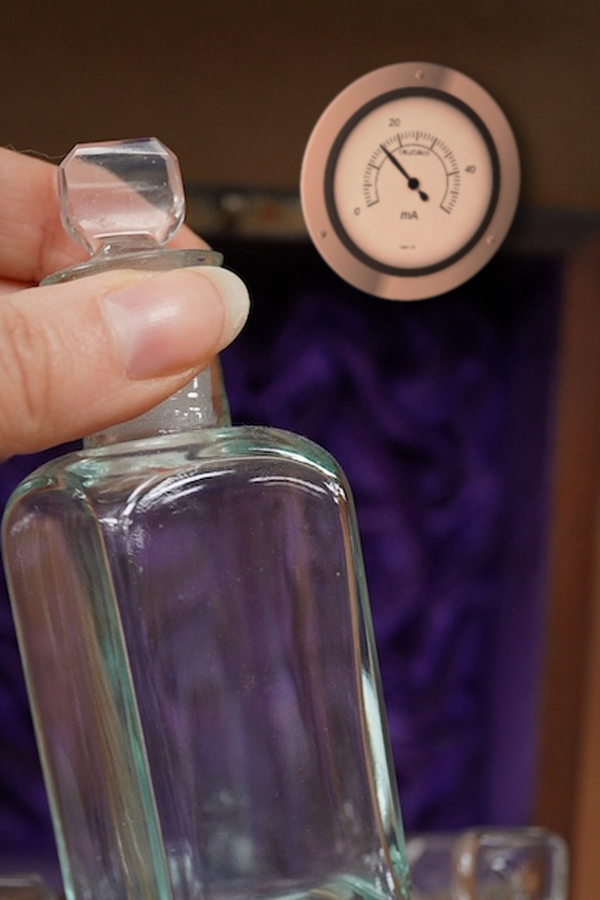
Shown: 15 mA
